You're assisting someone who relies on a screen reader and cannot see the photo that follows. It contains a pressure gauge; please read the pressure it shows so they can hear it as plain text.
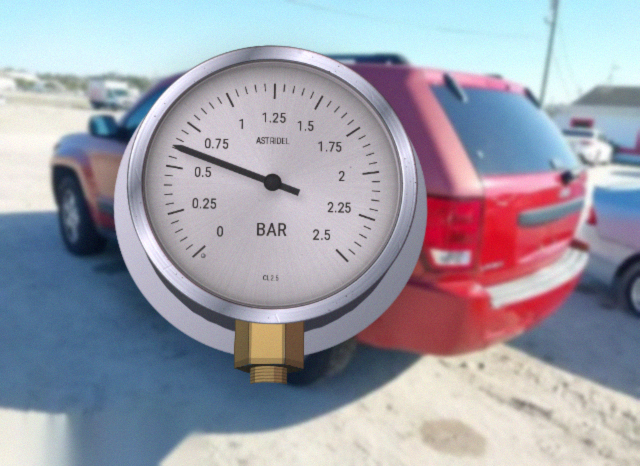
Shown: 0.6 bar
